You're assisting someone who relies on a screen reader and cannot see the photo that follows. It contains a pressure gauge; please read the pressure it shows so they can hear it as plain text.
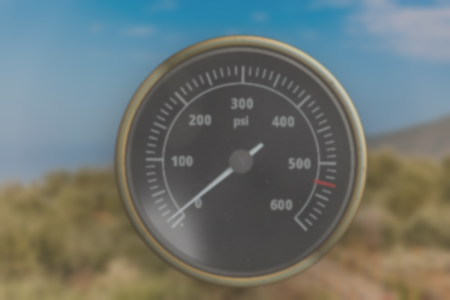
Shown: 10 psi
